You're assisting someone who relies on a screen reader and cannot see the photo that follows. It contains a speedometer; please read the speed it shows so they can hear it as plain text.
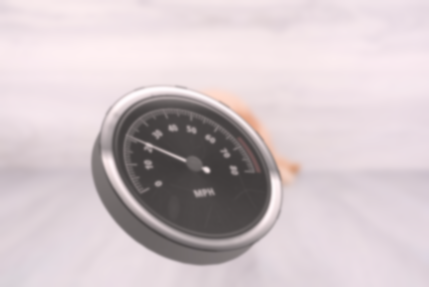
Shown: 20 mph
